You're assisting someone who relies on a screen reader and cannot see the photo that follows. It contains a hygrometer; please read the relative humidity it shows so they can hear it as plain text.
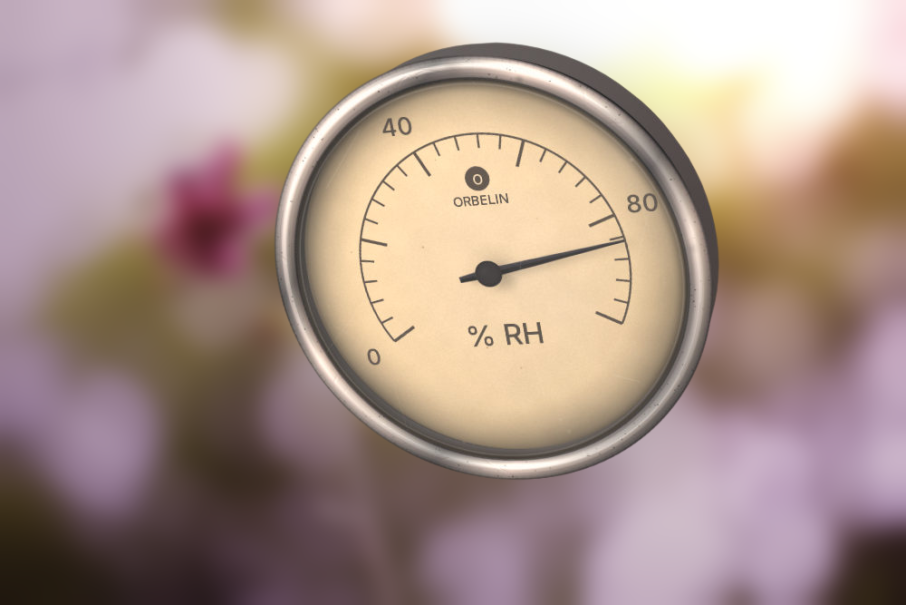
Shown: 84 %
